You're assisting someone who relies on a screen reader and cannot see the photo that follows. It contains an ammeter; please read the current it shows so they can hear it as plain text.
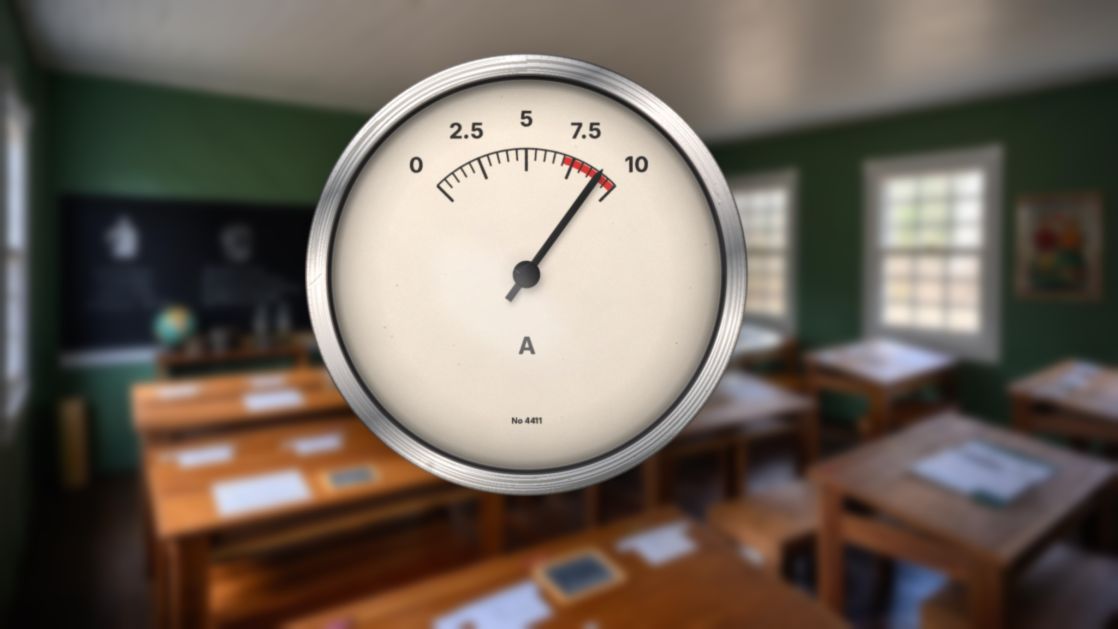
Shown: 9 A
